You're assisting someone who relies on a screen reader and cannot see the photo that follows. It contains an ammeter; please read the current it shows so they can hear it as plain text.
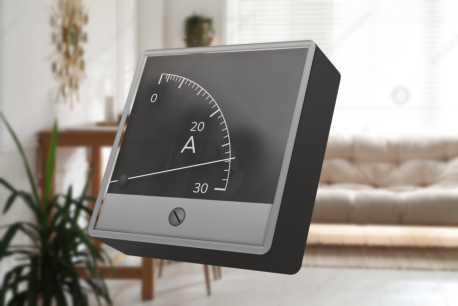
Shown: 27 A
